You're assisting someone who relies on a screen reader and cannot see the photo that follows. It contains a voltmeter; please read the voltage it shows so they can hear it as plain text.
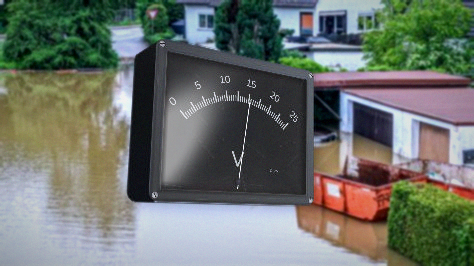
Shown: 15 V
